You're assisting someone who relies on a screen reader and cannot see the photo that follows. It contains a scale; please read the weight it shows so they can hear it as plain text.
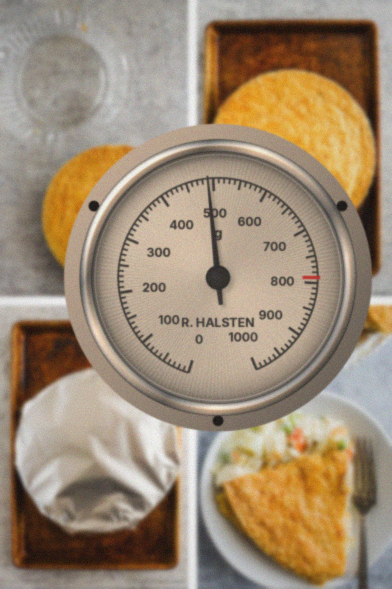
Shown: 490 g
